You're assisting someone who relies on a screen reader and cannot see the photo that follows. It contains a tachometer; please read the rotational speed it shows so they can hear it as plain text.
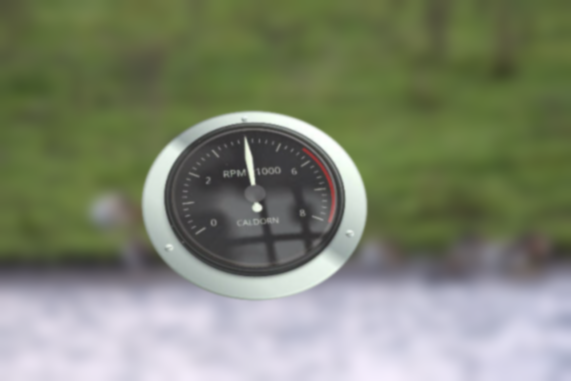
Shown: 4000 rpm
